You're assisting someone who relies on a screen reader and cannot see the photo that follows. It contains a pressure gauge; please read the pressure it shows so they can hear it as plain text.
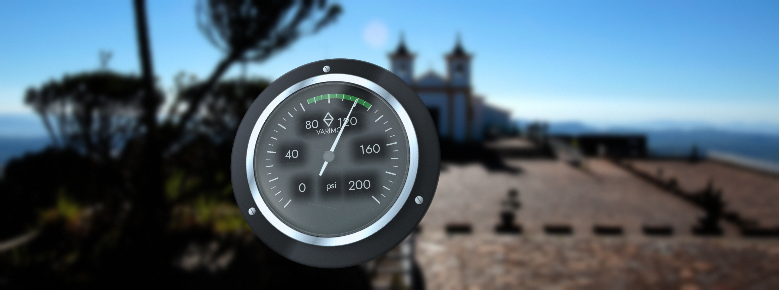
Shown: 120 psi
